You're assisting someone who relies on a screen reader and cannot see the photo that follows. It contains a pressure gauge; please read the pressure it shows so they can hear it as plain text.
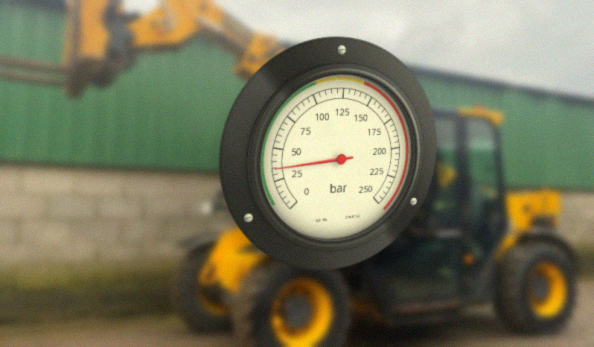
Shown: 35 bar
